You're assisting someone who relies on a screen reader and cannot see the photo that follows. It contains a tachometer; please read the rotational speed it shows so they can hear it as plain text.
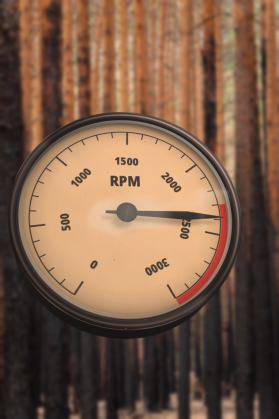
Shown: 2400 rpm
